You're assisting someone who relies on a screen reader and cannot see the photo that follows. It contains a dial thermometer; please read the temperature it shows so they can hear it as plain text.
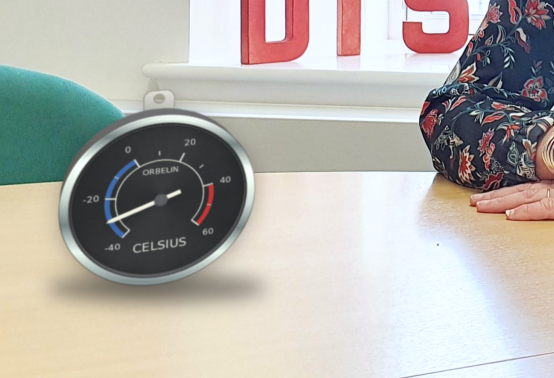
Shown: -30 °C
